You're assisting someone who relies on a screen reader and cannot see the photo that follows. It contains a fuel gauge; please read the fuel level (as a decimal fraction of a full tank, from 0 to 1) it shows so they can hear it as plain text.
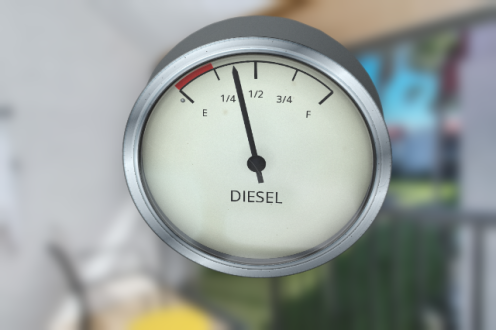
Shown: 0.375
